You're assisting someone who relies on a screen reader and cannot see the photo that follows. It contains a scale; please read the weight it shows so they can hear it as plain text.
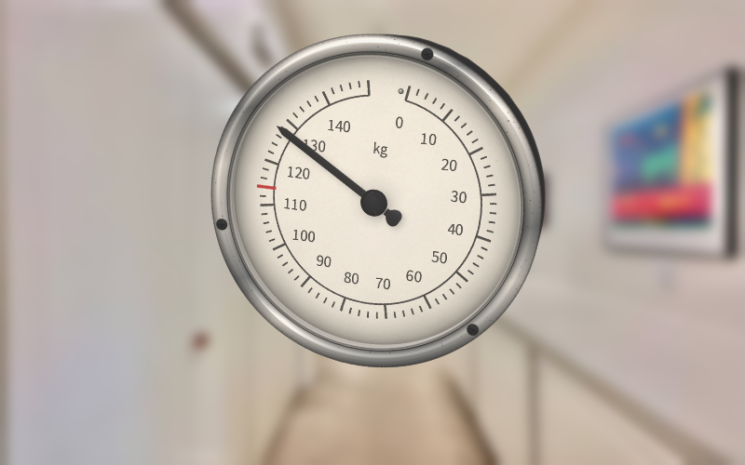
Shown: 128 kg
